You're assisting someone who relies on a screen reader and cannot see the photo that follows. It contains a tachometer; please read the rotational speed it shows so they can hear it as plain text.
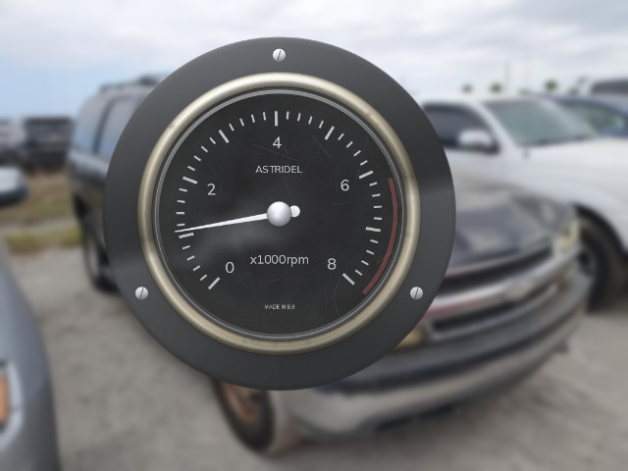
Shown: 1100 rpm
